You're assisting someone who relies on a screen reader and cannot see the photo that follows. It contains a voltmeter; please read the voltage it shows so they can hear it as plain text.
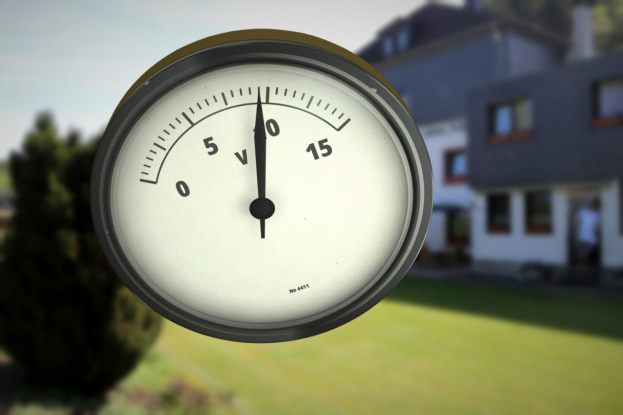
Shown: 9.5 V
